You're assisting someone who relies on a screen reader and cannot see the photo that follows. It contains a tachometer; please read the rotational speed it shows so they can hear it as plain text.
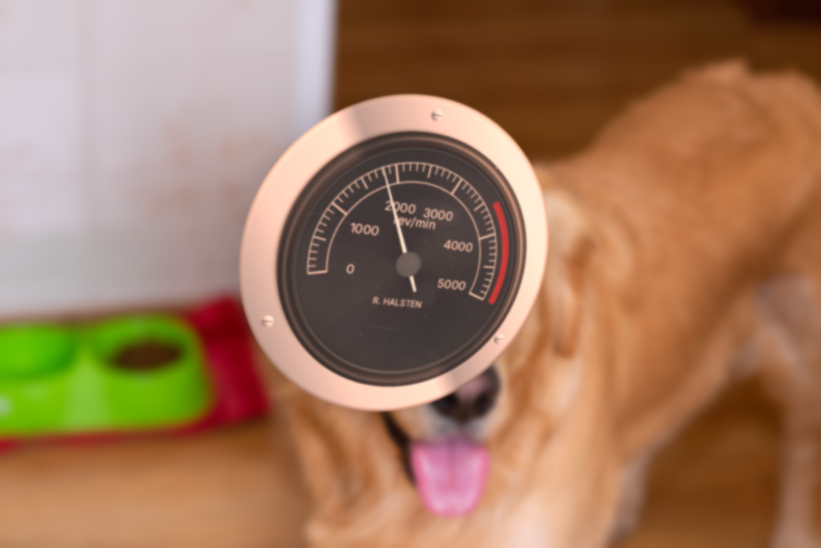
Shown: 1800 rpm
